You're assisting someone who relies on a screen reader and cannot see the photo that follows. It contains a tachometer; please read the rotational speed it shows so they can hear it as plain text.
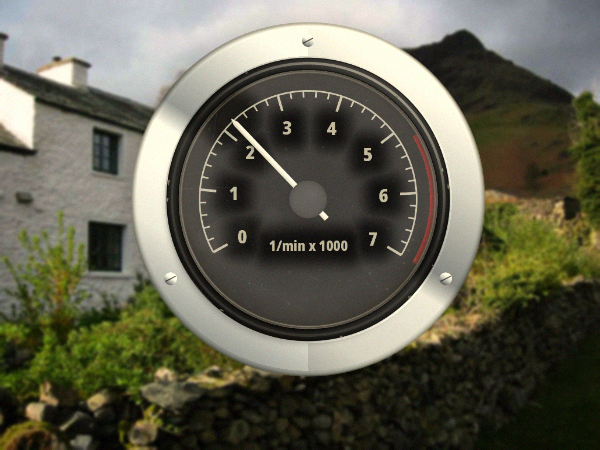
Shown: 2200 rpm
